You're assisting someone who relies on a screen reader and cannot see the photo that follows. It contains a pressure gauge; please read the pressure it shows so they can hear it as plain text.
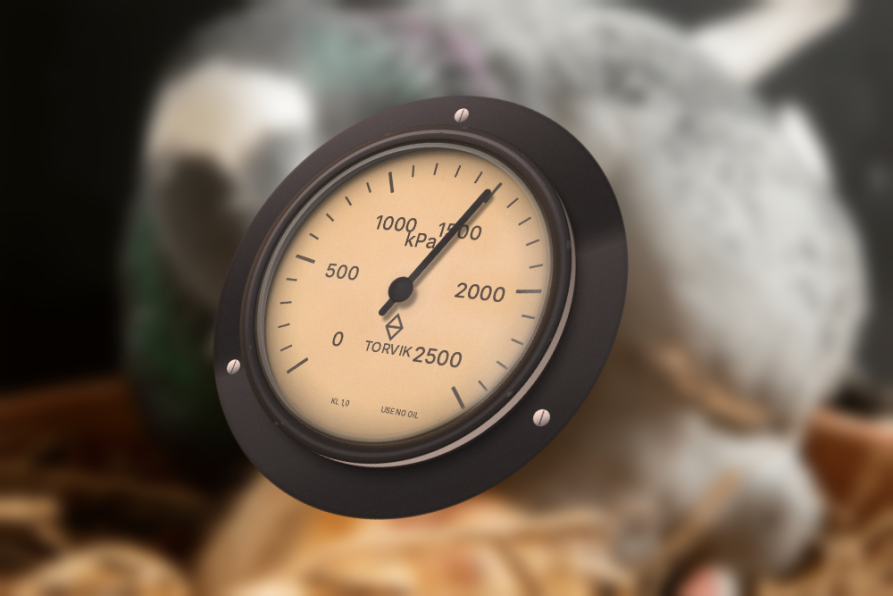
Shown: 1500 kPa
